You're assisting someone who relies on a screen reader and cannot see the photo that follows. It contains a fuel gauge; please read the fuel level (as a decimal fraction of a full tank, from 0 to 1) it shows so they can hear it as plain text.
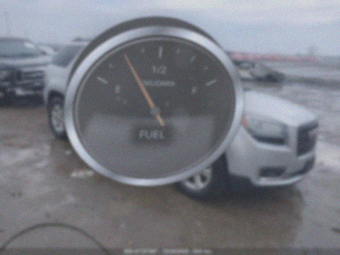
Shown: 0.25
